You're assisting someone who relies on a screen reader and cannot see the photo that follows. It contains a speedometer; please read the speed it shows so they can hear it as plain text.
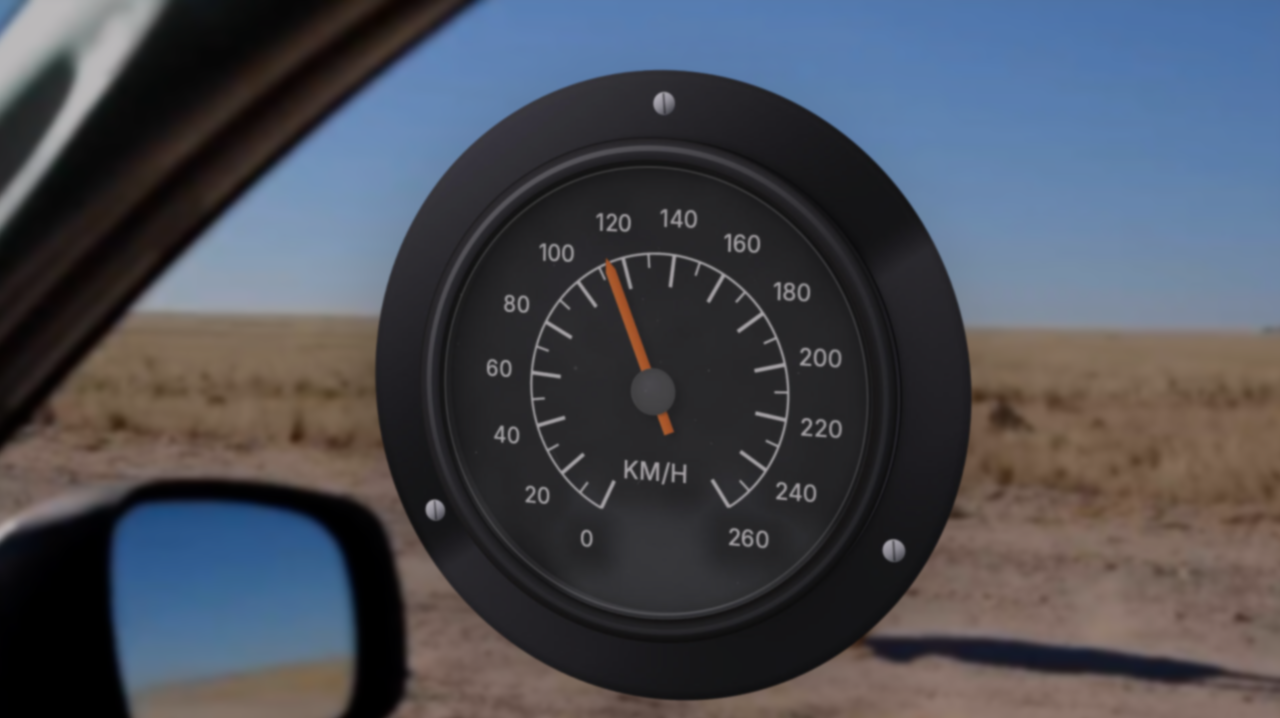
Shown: 115 km/h
